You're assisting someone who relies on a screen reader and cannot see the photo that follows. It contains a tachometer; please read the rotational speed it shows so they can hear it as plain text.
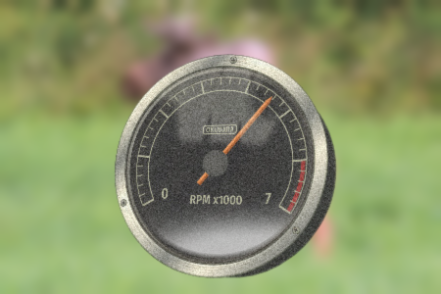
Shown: 4600 rpm
